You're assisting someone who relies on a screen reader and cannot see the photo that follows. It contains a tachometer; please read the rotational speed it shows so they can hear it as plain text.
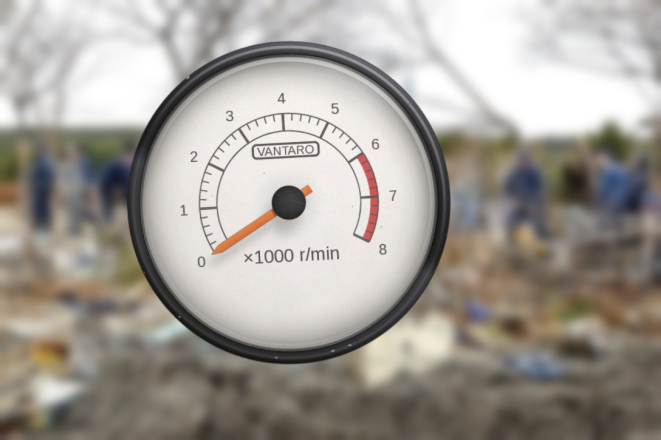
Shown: 0 rpm
